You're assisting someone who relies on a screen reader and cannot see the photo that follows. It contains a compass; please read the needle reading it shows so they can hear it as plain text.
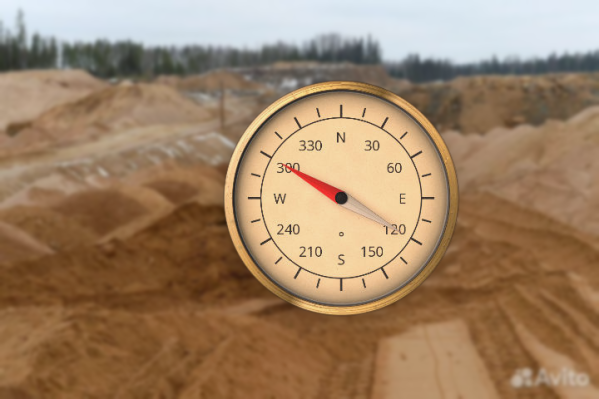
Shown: 300 °
